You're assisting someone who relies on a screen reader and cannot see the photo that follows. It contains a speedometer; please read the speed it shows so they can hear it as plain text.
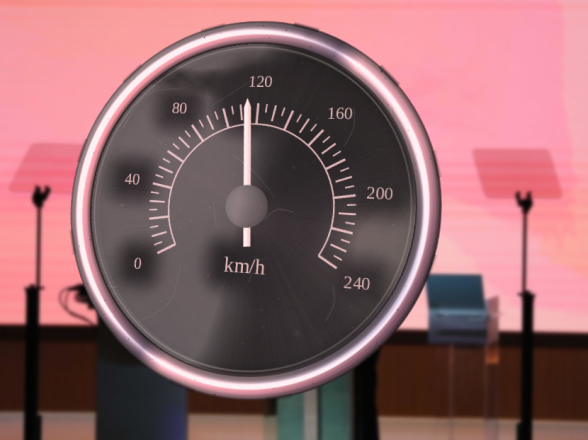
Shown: 115 km/h
